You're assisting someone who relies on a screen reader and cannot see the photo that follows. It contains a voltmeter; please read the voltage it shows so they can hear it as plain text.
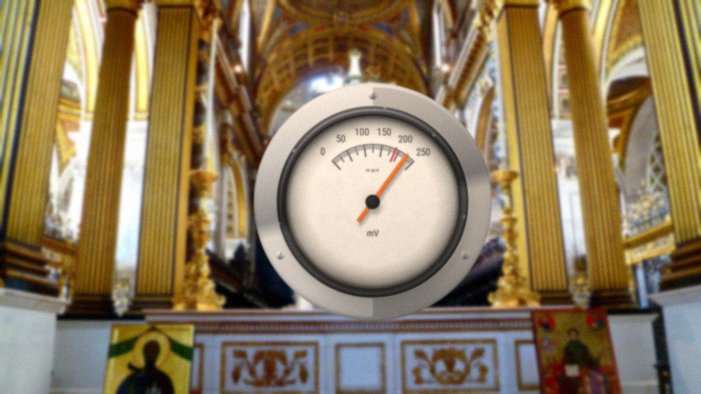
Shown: 225 mV
